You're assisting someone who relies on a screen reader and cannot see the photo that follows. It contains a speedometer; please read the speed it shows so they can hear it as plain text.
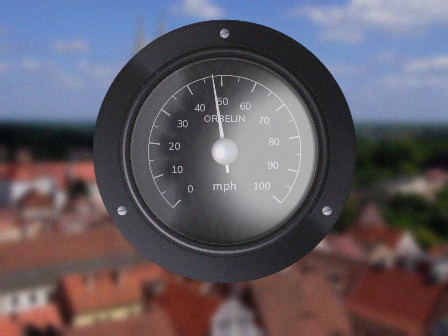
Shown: 47.5 mph
